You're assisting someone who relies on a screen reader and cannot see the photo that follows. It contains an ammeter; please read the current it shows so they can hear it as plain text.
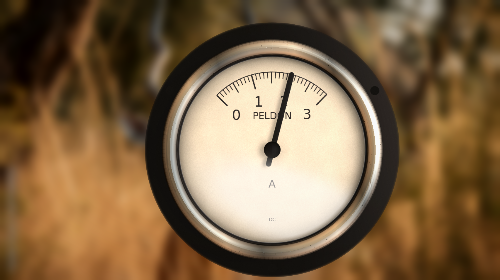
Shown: 2 A
